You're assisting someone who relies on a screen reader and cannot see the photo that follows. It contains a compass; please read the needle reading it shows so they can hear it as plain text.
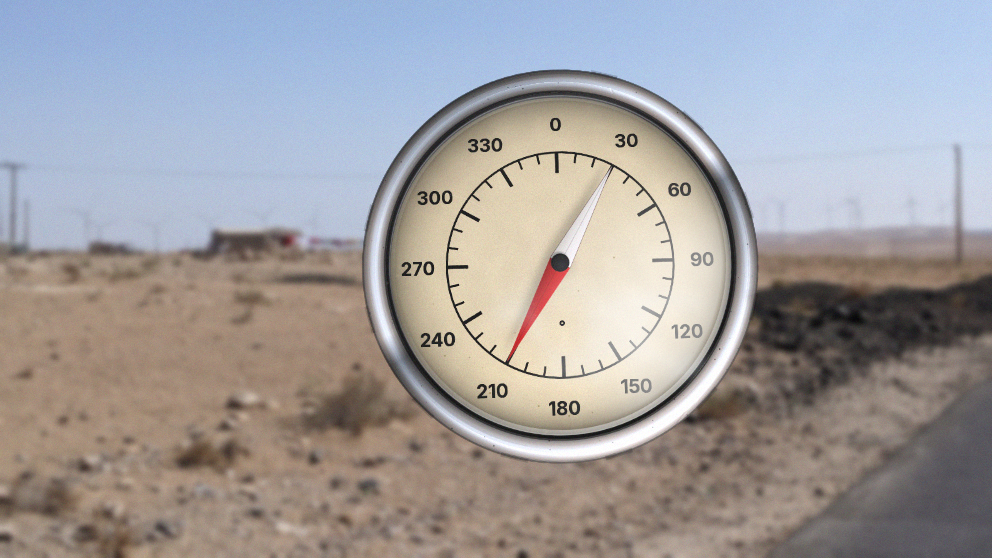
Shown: 210 °
